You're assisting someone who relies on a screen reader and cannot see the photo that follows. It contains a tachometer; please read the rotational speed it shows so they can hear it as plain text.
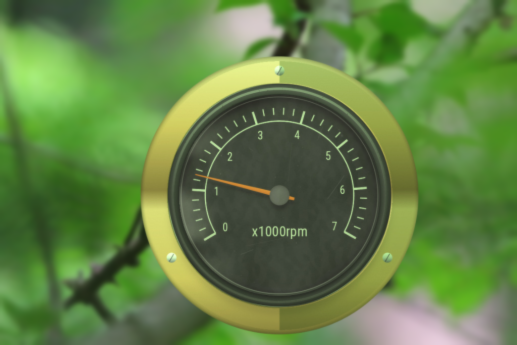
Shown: 1300 rpm
